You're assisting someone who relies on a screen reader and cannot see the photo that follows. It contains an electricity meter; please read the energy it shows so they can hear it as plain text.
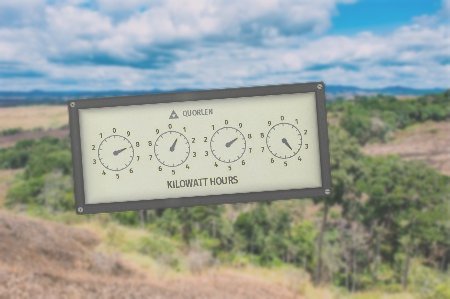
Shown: 8084 kWh
